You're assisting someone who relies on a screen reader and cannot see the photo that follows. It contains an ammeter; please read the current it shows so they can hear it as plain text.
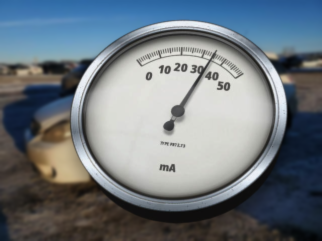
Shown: 35 mA
